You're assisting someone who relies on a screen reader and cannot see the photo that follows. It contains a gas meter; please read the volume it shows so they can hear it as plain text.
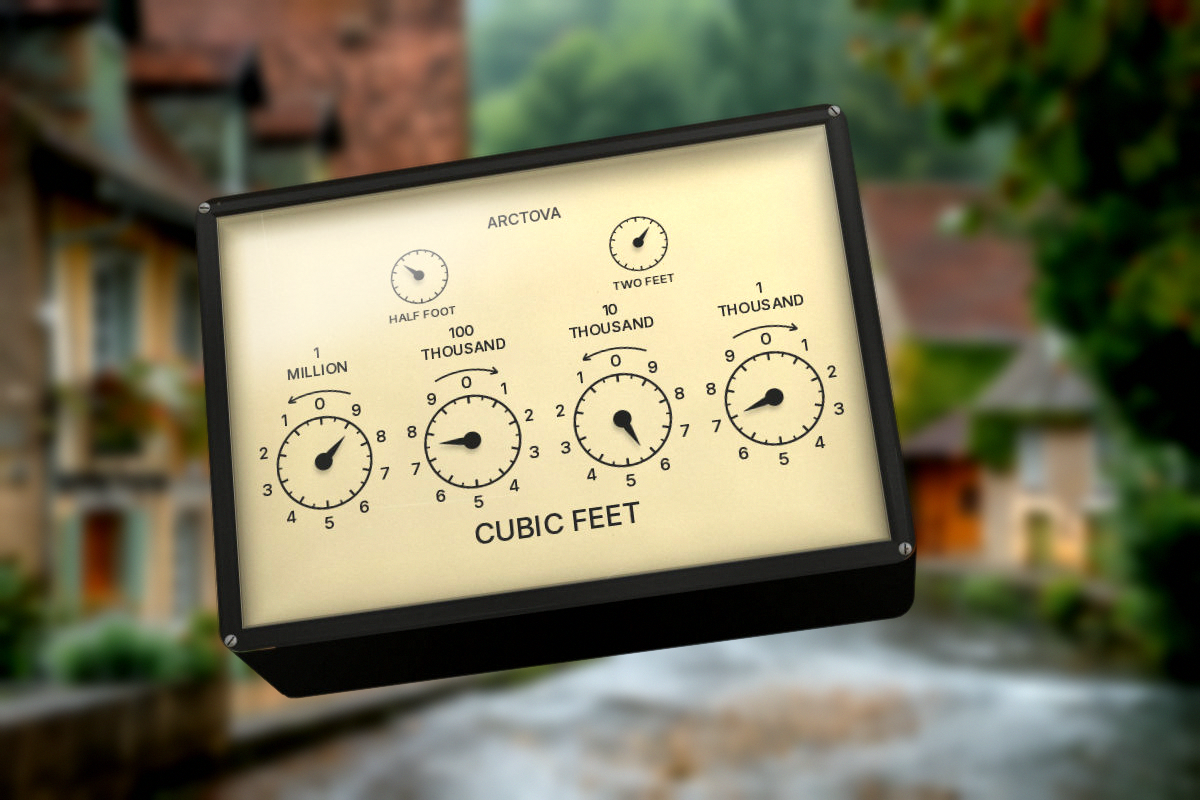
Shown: 875700 ft³
